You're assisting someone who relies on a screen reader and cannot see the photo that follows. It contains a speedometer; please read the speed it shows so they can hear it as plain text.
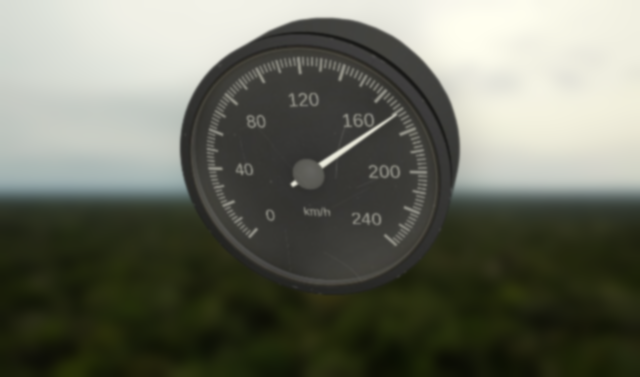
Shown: 170 km/h
